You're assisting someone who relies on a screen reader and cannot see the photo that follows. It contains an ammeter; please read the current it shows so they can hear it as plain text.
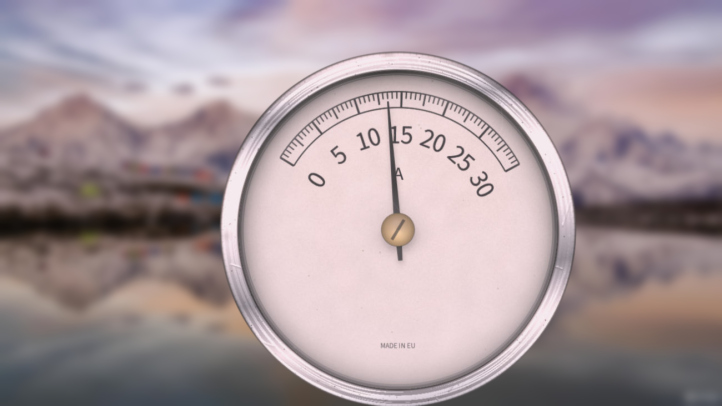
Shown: 13.5 A
